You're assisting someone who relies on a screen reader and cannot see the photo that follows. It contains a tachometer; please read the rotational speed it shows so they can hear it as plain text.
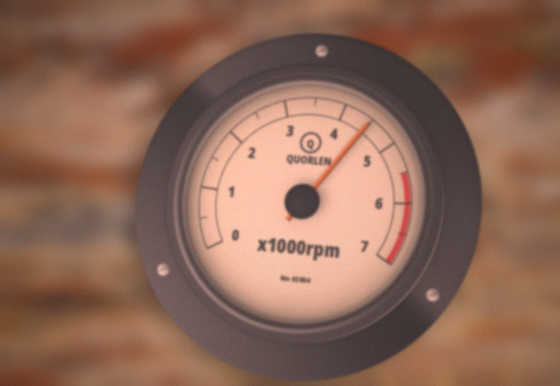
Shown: 4500 rpm
